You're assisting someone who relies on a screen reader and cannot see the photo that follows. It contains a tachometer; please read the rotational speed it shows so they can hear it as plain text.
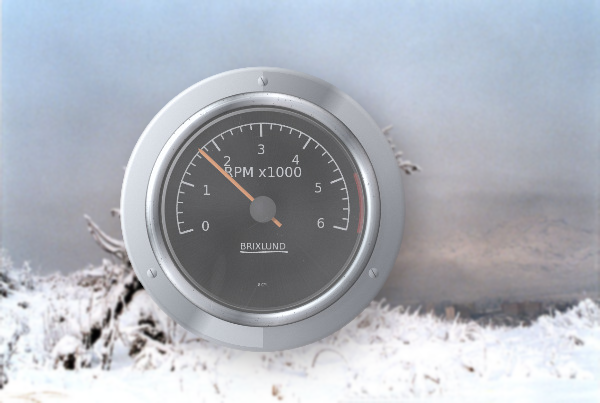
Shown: 1700 rpm
